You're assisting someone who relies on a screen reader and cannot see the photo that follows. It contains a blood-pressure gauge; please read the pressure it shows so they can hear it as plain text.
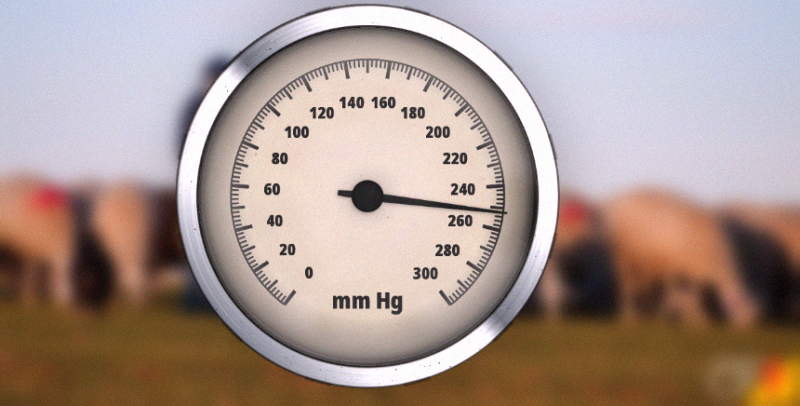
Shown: 252 mmHg
